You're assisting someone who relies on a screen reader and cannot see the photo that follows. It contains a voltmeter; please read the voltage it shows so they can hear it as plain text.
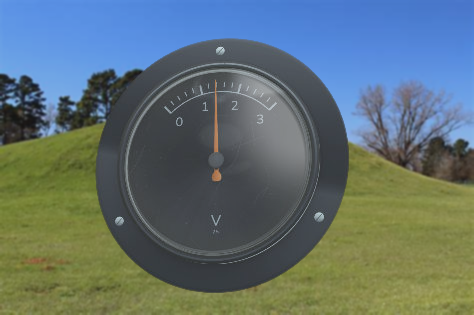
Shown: 1.4 V
